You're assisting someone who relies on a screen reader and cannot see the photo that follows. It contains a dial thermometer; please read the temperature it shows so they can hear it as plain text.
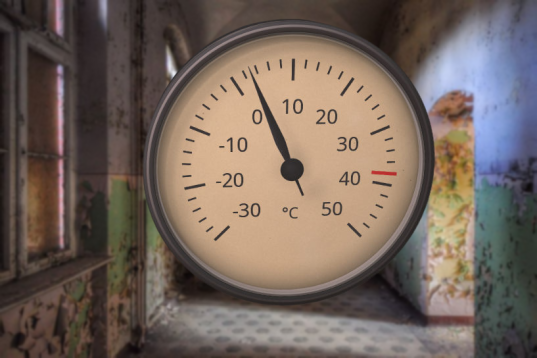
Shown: 3 °C
